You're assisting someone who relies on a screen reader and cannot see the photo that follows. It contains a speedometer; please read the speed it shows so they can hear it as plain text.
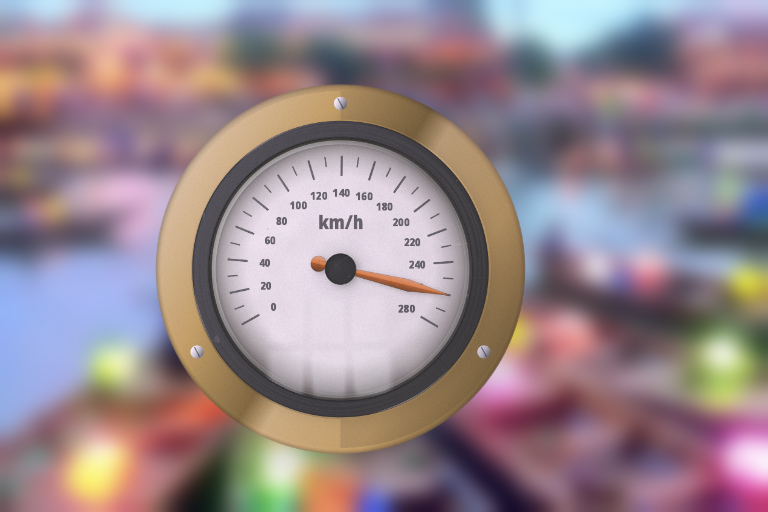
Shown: 260 km/h
